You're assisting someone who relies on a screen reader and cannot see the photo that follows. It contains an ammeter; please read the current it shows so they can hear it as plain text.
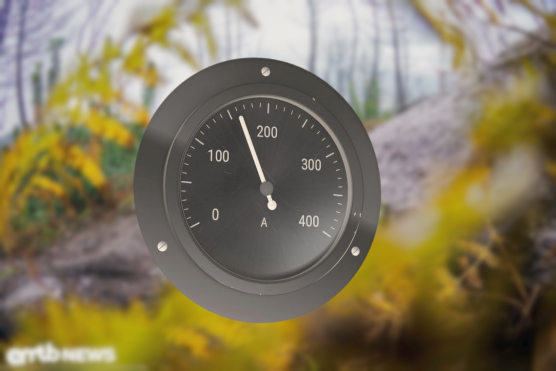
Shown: 160 A
